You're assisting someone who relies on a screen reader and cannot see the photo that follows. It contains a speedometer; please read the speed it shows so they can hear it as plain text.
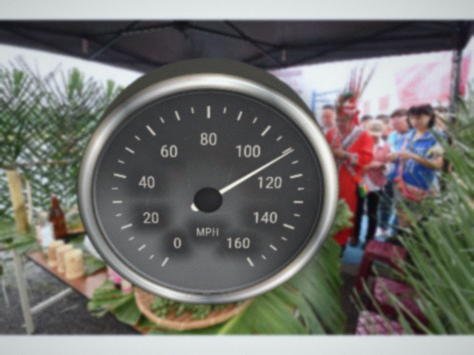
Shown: 110 mph
